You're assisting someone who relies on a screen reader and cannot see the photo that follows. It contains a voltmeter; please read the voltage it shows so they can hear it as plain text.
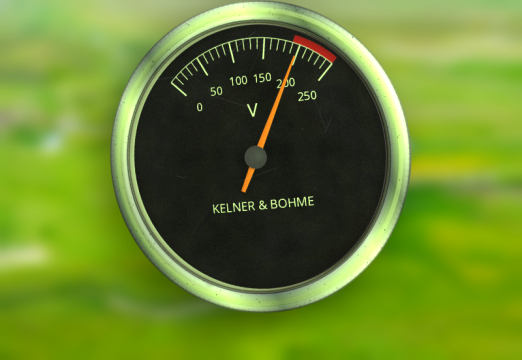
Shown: 200 V
